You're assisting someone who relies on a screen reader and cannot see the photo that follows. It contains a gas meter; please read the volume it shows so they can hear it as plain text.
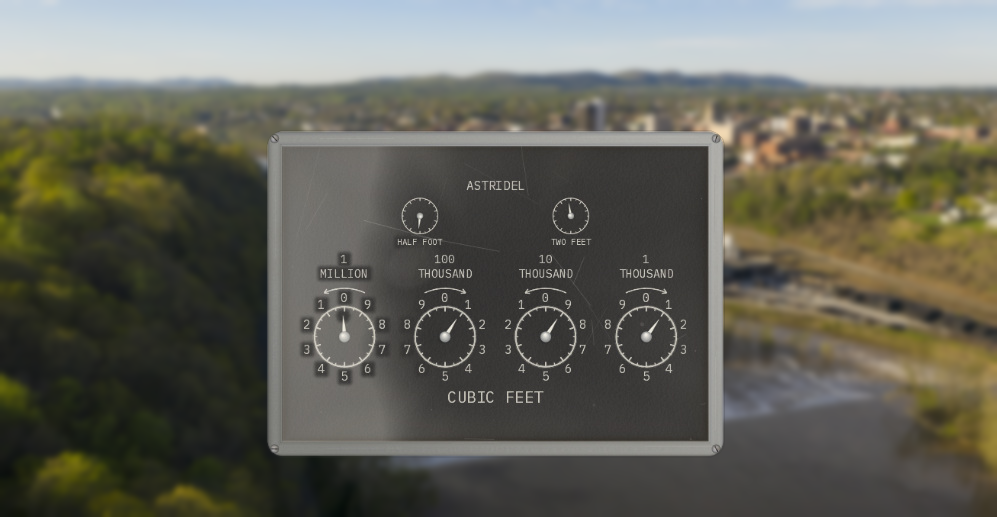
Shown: 9100 ft³
